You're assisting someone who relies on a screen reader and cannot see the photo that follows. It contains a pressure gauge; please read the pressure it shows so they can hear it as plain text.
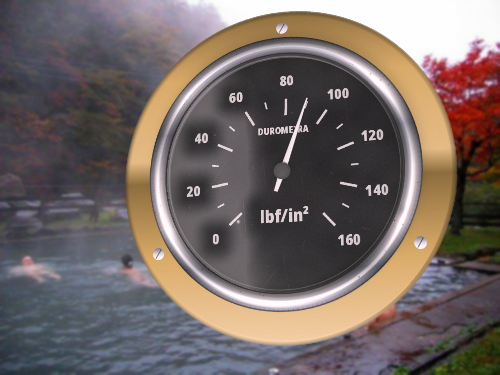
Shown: 90 psi
